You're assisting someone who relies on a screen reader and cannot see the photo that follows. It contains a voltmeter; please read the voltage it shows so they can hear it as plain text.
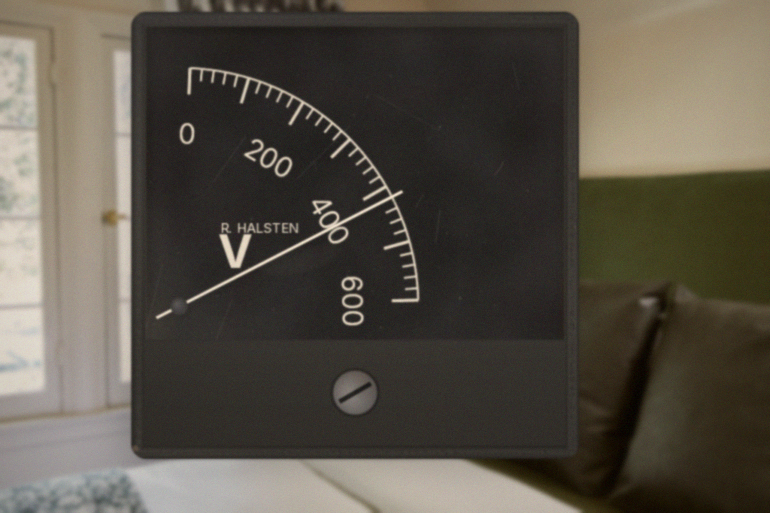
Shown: 420 V
